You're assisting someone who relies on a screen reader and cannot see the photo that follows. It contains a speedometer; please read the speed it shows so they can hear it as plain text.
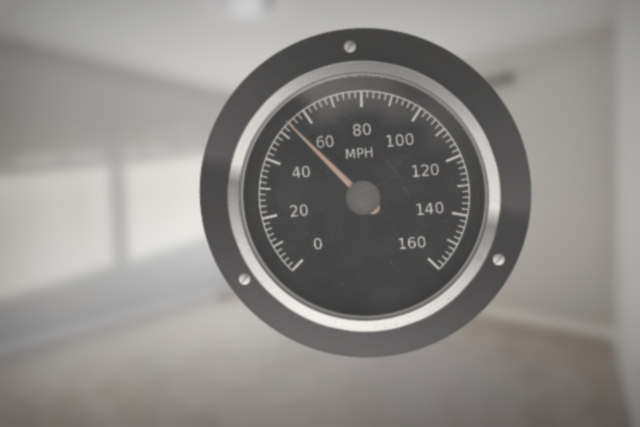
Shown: 54 mph
